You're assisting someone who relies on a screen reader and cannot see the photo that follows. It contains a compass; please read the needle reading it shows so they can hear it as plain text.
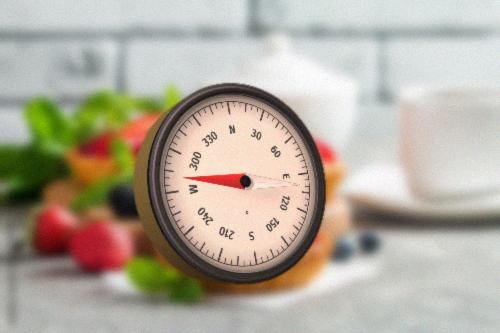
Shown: 280 °
